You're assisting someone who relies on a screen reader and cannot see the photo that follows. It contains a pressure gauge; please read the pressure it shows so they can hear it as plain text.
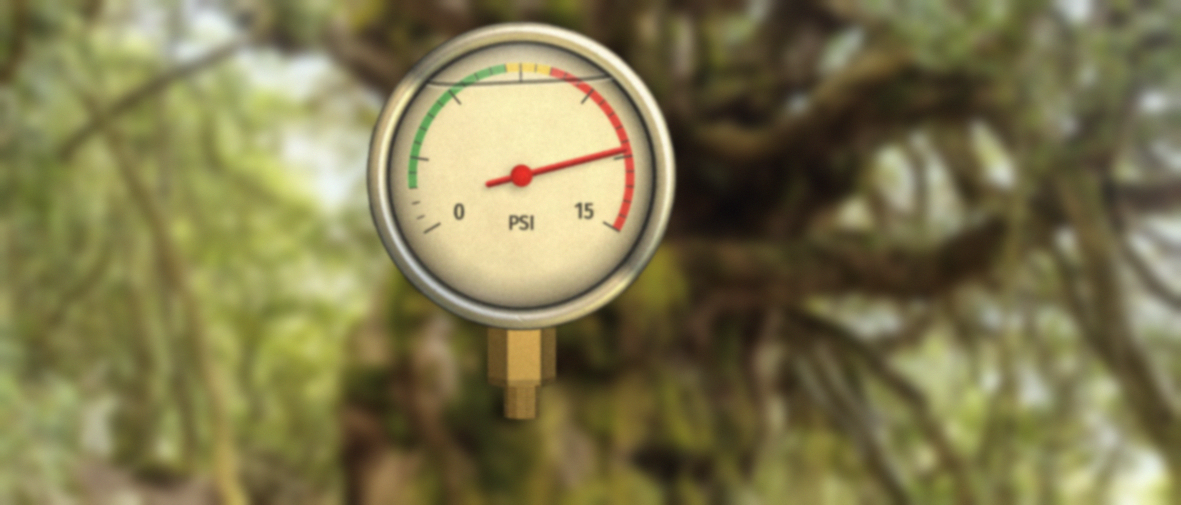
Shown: 12.25 psi
